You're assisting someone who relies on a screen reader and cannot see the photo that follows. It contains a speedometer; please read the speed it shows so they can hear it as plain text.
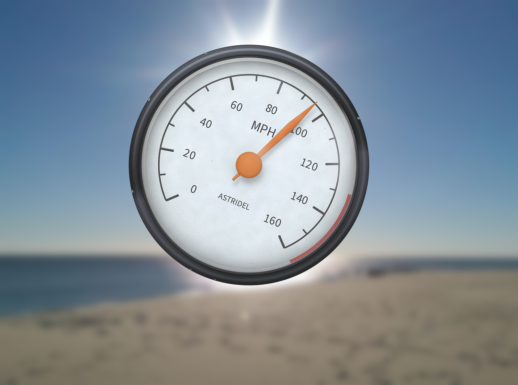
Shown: 95 mph
